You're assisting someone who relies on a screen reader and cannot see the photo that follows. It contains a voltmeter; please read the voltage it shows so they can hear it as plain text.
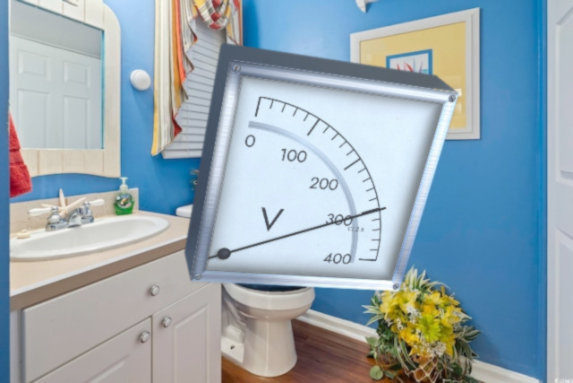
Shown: 300 V
